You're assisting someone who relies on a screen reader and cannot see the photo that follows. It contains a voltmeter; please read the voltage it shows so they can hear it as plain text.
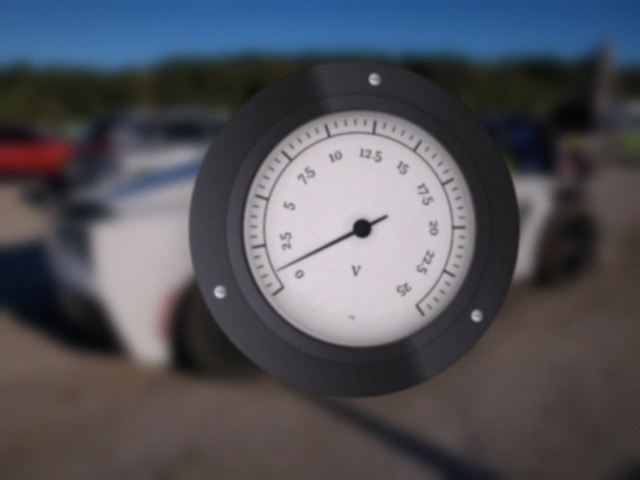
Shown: 1 V
